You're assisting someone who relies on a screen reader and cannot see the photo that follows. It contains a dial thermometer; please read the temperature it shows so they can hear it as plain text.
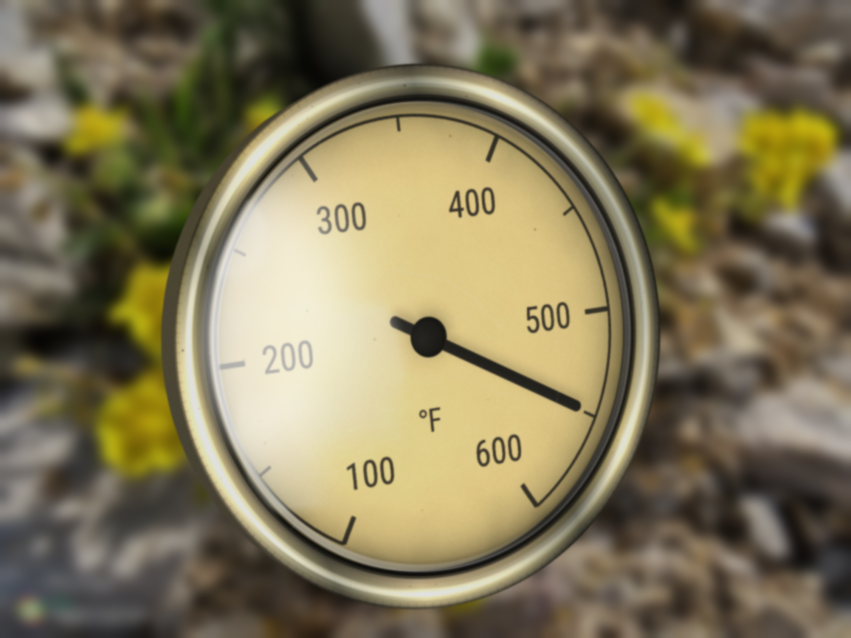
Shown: 550 °F
